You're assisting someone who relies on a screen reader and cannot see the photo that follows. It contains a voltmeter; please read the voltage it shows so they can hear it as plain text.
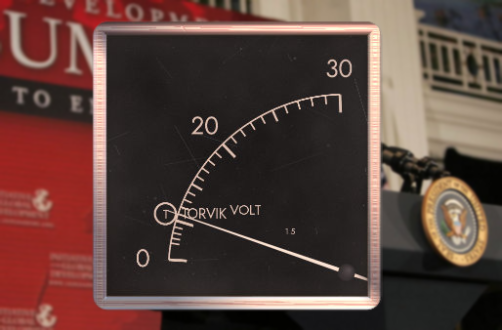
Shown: 11 V
